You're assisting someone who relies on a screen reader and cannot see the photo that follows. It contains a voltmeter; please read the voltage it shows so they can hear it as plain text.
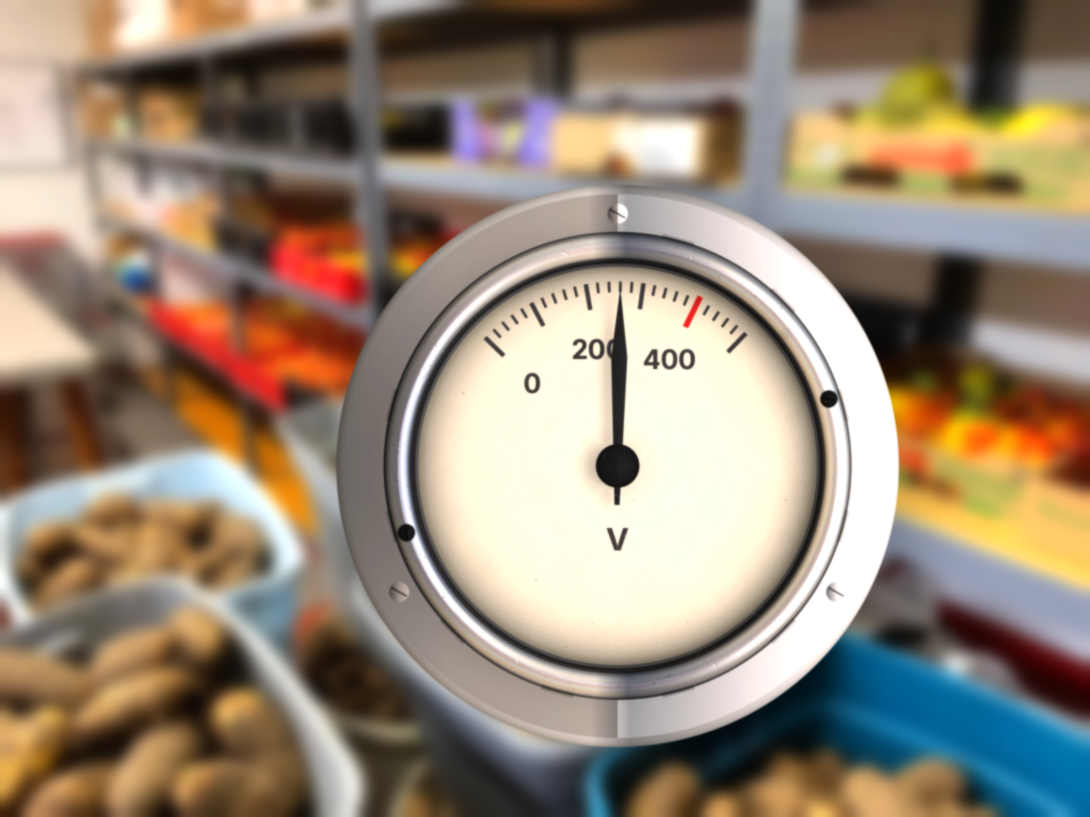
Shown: 260 V
